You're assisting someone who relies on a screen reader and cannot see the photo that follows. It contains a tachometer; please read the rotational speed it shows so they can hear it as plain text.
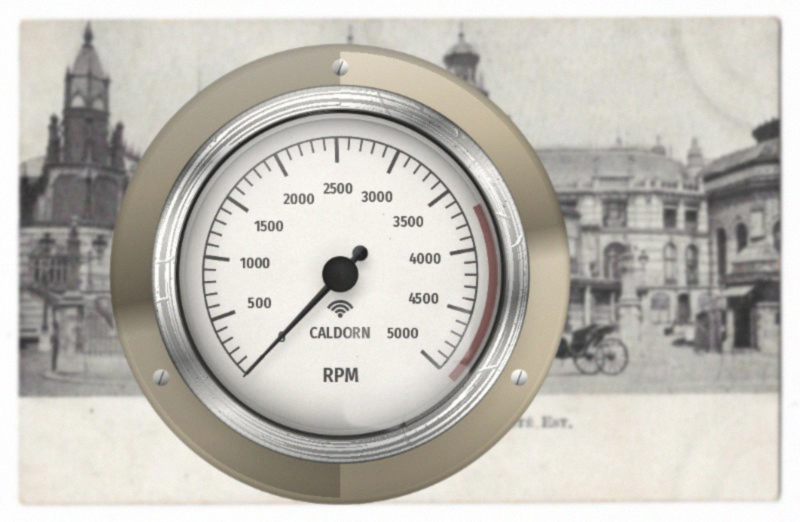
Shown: 0 rpm
